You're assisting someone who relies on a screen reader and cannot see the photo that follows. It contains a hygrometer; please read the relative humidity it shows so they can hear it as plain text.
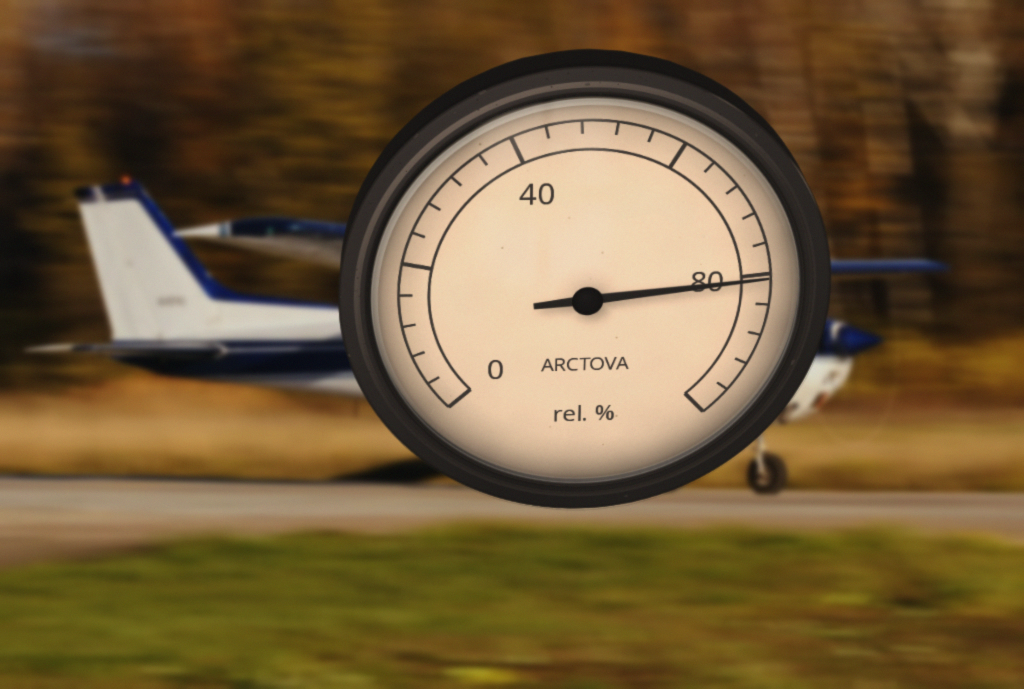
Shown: 80 %
